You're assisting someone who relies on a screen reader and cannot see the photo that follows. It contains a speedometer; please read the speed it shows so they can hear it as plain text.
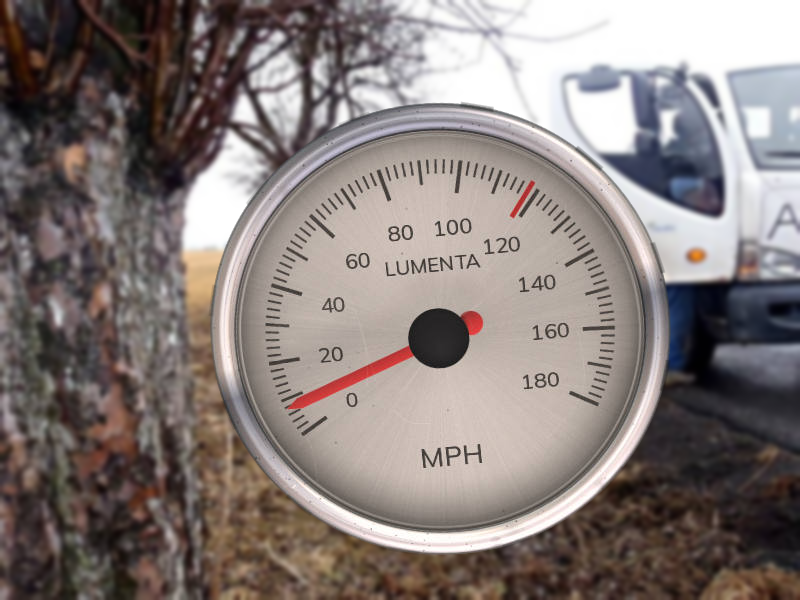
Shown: 8 mph
